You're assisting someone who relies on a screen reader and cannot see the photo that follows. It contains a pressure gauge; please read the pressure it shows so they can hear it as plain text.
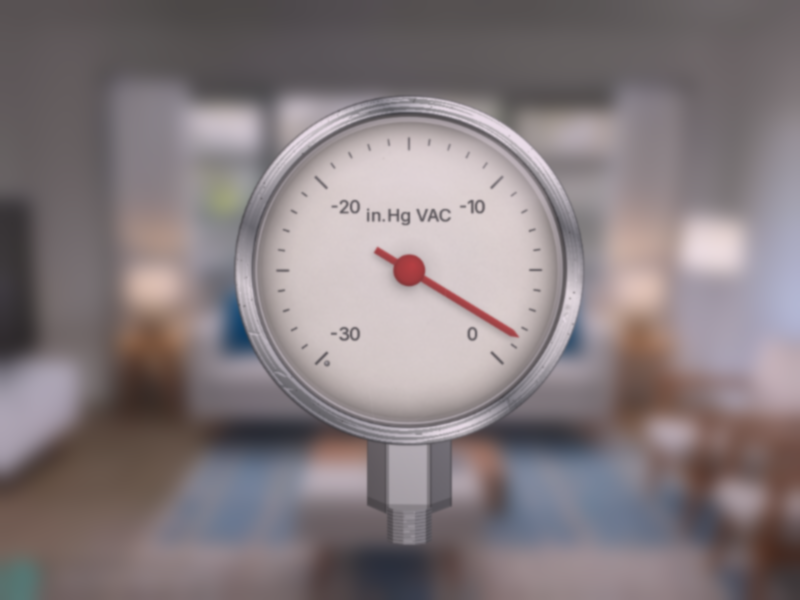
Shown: -1.5 inHg
